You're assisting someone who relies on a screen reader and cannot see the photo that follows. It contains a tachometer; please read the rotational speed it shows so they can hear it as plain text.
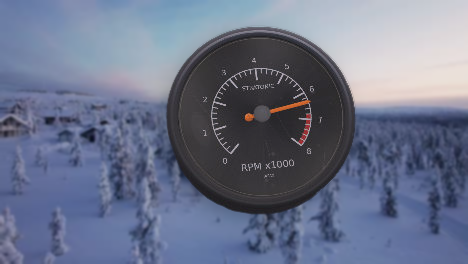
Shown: 6400 rpm
